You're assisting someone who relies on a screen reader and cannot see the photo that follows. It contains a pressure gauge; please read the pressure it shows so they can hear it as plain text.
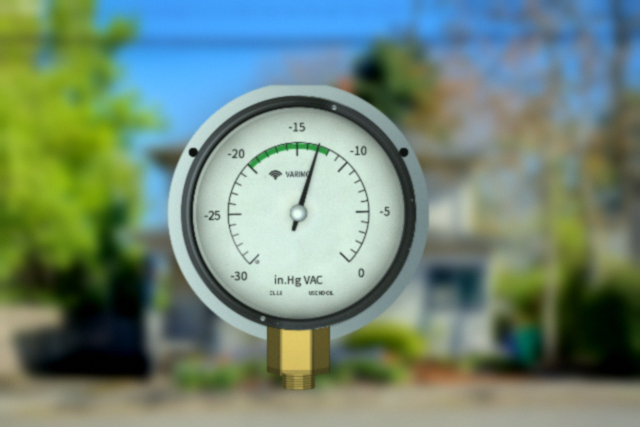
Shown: -13 inHg
